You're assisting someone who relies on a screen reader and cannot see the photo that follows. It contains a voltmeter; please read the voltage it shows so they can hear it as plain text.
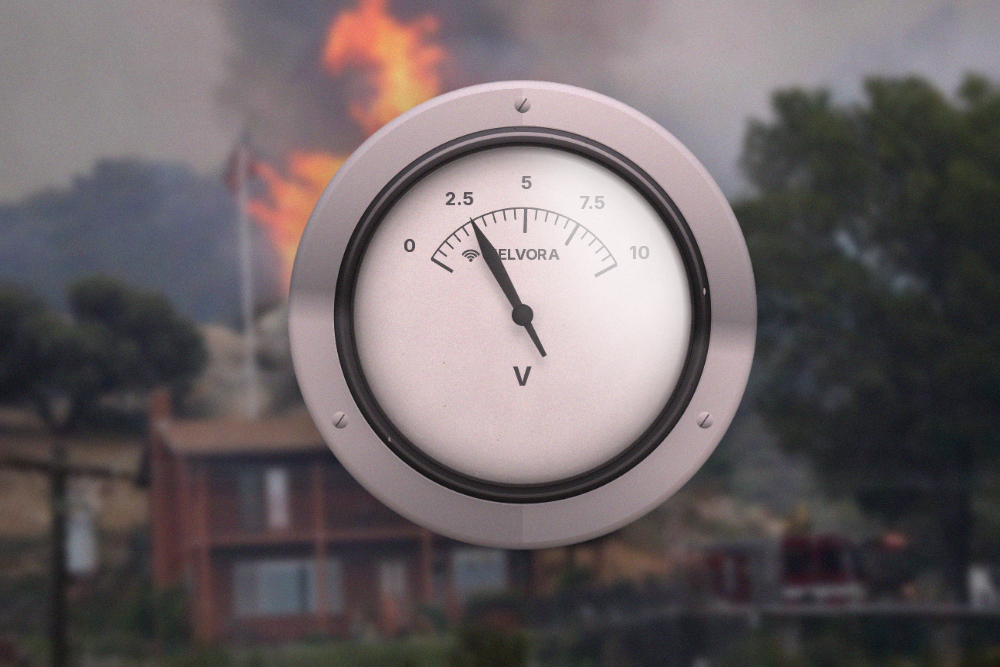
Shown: 2.5 V
